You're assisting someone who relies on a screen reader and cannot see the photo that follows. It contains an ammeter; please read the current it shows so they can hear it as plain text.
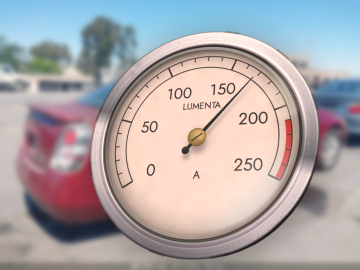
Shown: 170 A
